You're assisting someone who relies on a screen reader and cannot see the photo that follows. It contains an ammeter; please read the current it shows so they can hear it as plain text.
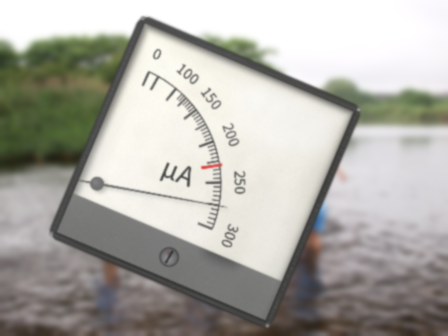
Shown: 275 µA
